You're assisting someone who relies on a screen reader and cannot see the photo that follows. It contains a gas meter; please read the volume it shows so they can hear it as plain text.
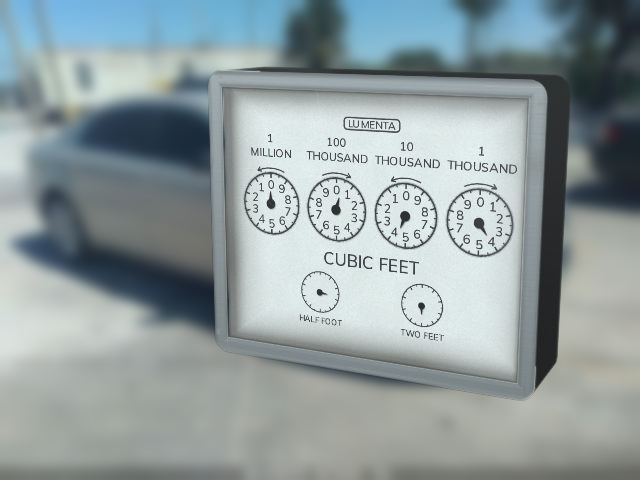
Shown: 4400 ft³
